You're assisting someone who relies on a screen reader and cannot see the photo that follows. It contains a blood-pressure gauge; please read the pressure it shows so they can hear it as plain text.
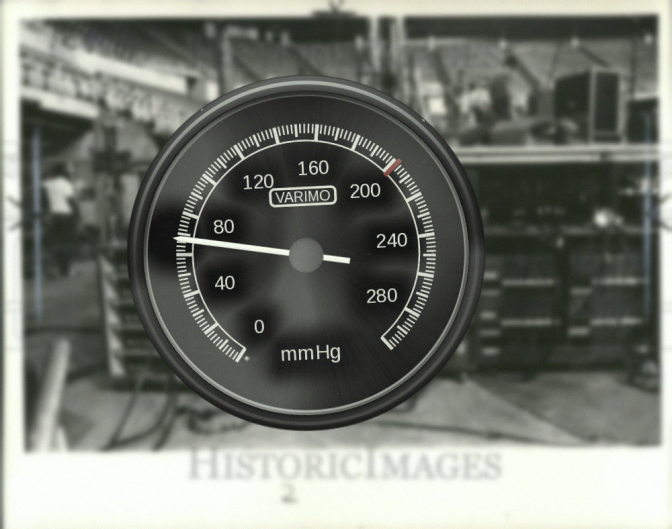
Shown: 68 mmHg
